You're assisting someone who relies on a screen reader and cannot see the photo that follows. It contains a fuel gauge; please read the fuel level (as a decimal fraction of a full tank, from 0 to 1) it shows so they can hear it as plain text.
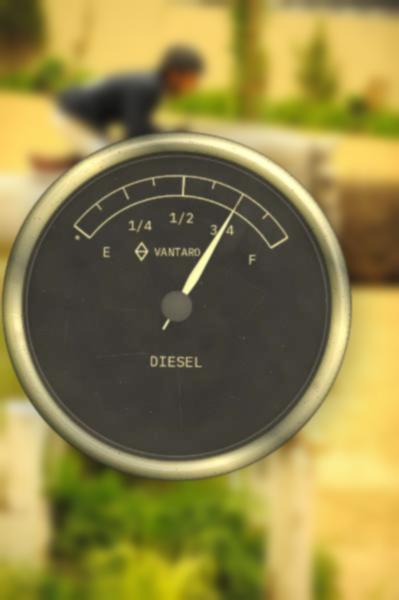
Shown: 0.75
